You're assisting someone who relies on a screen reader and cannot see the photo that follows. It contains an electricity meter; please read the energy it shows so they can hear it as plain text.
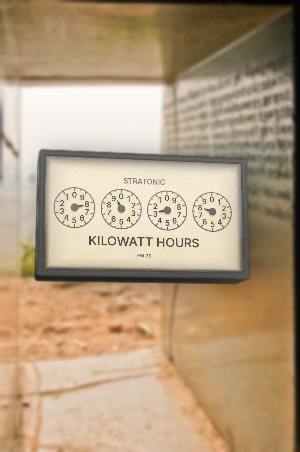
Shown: 7928 kWh
